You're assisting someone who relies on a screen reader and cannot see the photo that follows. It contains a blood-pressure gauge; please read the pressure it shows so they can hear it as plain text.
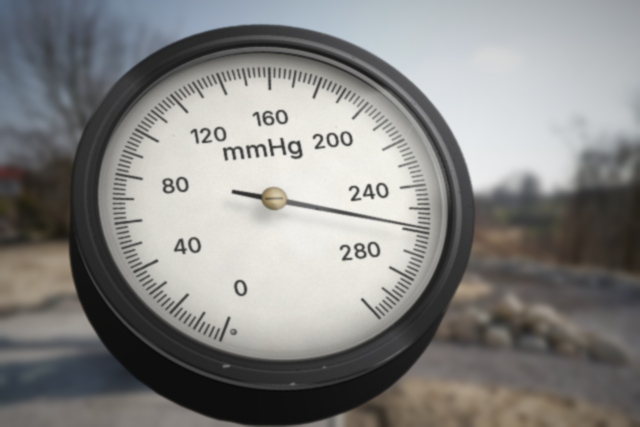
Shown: 260 mmHg
